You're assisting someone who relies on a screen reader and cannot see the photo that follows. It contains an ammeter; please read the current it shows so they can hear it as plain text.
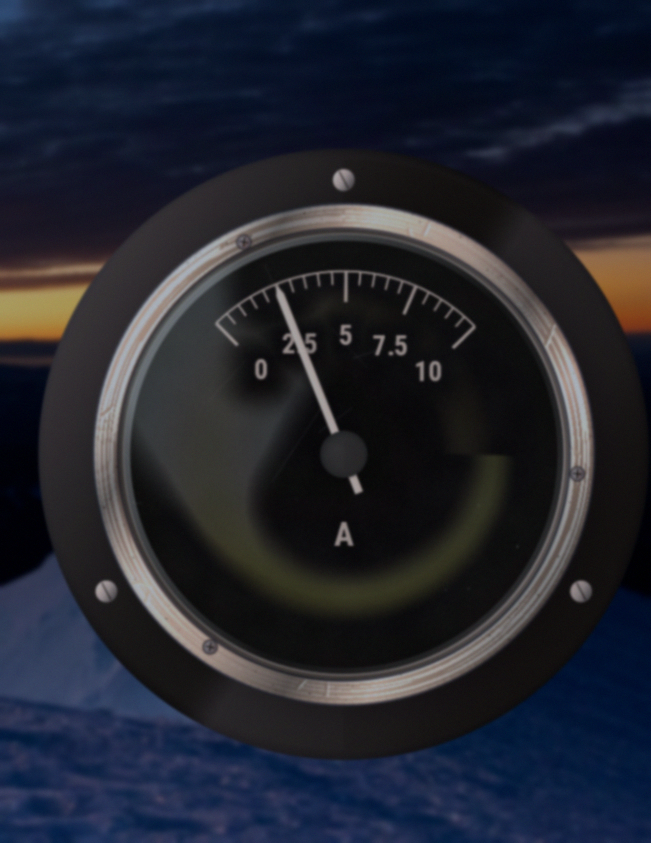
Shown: 2.5 A
